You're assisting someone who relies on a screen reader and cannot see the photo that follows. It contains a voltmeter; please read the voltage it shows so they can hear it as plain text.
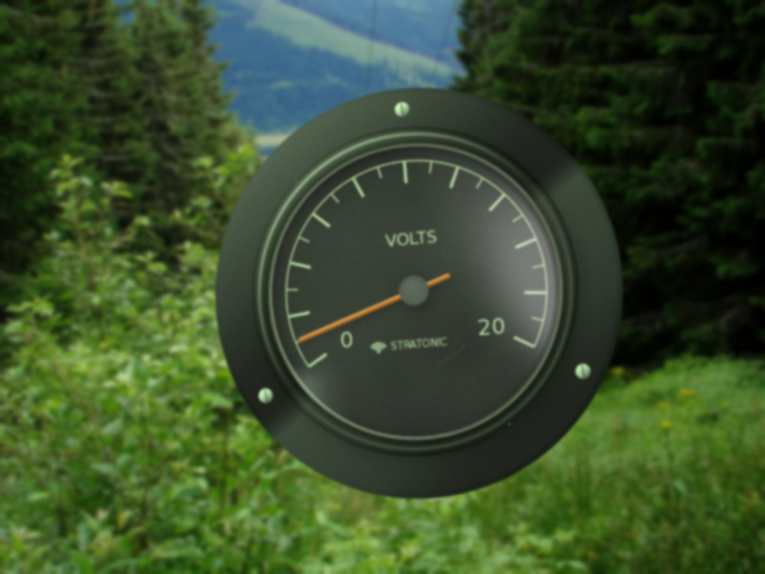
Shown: 1 V
